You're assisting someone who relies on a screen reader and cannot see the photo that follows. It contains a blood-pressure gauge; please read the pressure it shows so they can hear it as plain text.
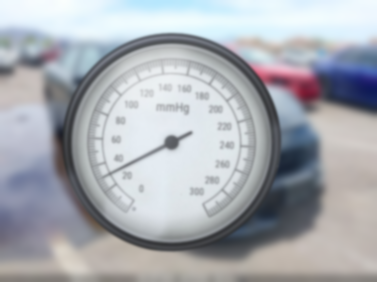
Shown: 30 mmHg
